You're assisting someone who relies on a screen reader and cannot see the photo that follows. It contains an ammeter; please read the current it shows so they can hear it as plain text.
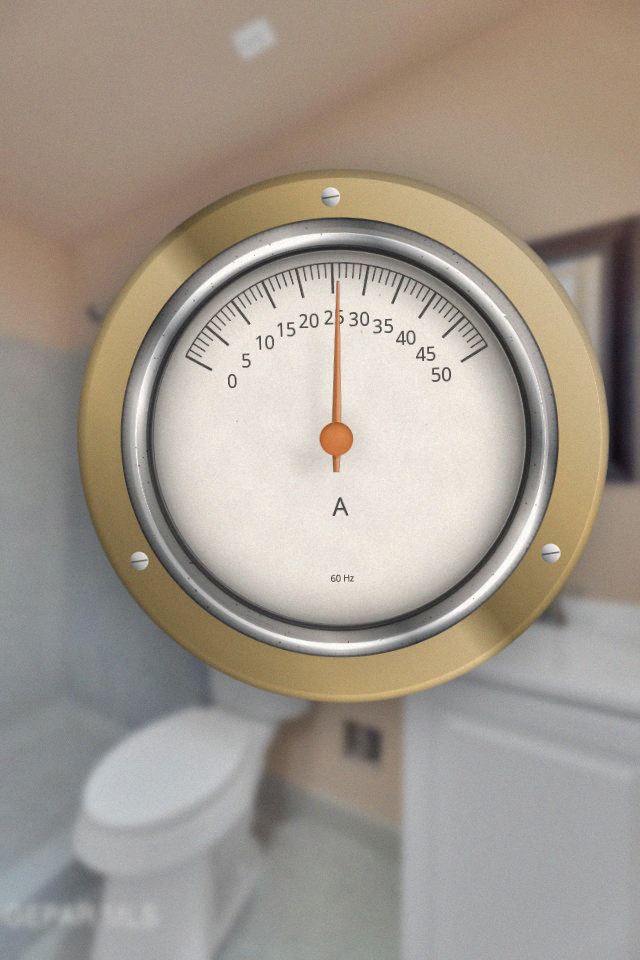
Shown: 26 A
